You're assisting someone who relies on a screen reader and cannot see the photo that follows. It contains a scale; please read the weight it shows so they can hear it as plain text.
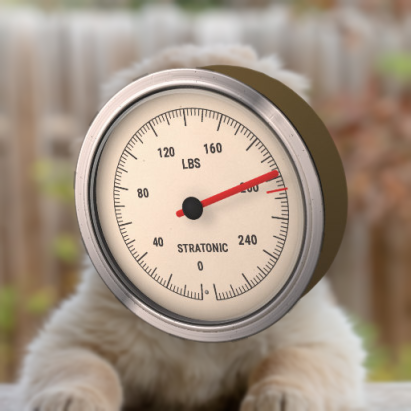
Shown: 198 lb
